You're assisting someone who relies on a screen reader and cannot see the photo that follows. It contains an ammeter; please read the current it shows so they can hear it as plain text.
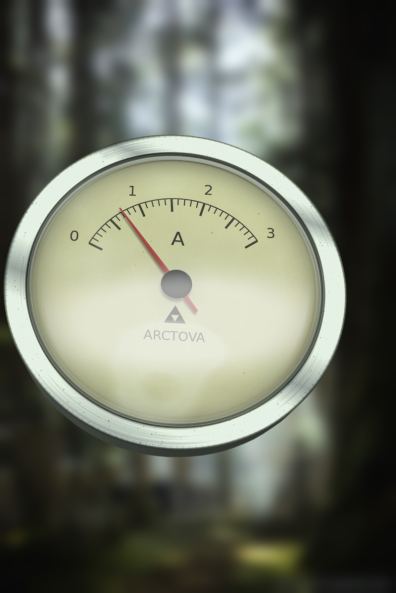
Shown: 0.7 A
